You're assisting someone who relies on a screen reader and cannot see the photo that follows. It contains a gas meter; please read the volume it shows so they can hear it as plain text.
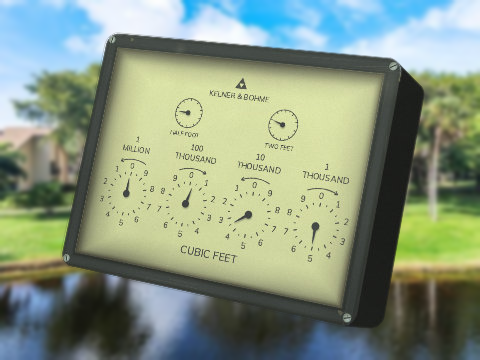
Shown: 3500 ft³
